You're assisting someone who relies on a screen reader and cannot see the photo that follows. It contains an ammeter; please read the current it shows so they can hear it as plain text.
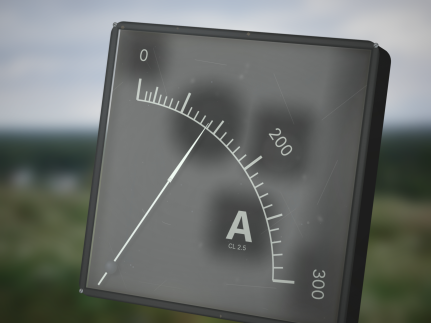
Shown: 140 A
